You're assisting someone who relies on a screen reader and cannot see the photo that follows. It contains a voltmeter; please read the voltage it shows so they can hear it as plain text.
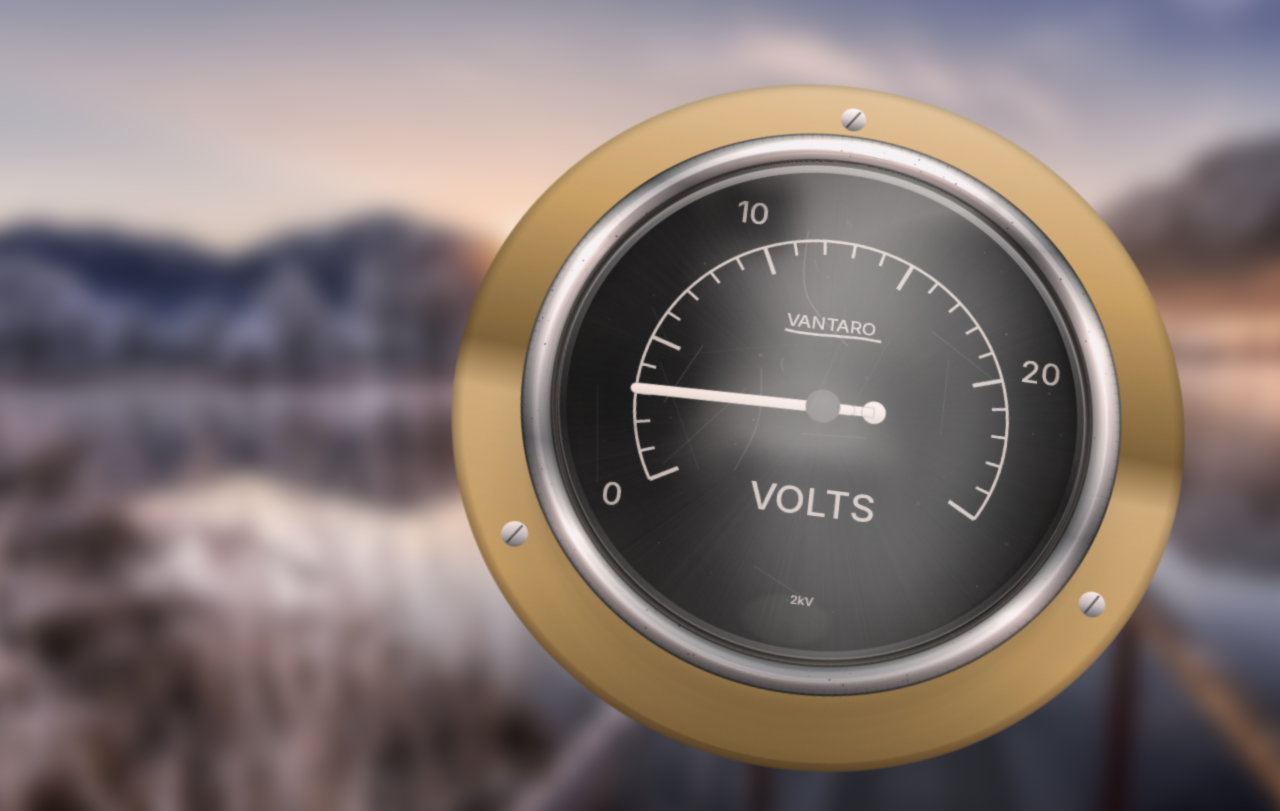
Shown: 3 V
